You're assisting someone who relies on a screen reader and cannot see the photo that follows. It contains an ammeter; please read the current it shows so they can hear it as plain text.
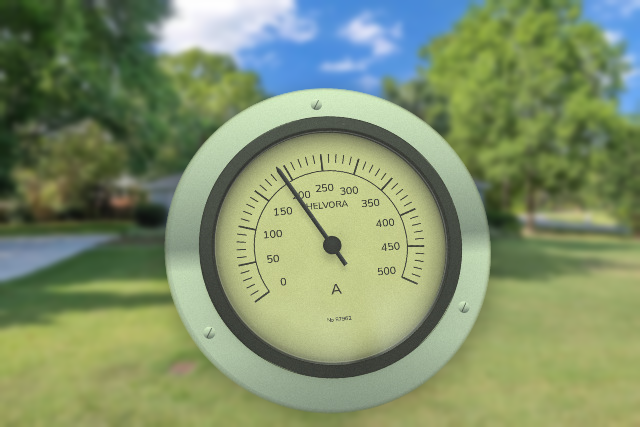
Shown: 190 A
